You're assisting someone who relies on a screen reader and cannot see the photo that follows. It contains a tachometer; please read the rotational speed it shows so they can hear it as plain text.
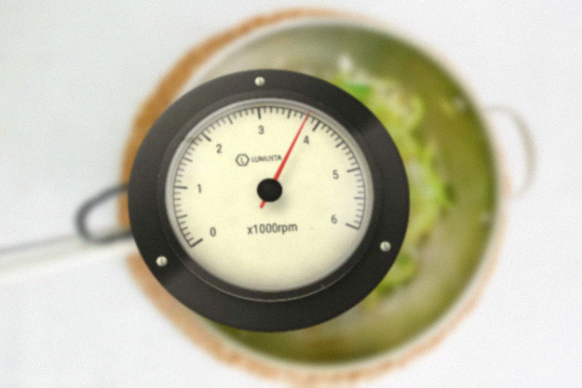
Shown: 3800 rpm
